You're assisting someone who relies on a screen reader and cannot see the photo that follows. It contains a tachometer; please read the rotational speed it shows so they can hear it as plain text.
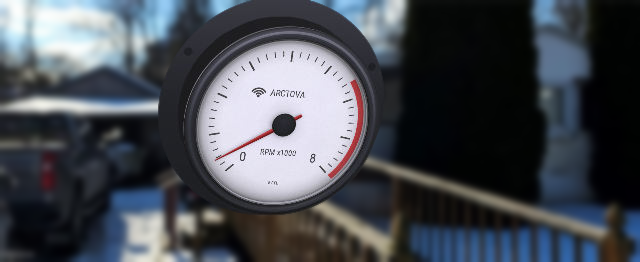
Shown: 400 rpm
